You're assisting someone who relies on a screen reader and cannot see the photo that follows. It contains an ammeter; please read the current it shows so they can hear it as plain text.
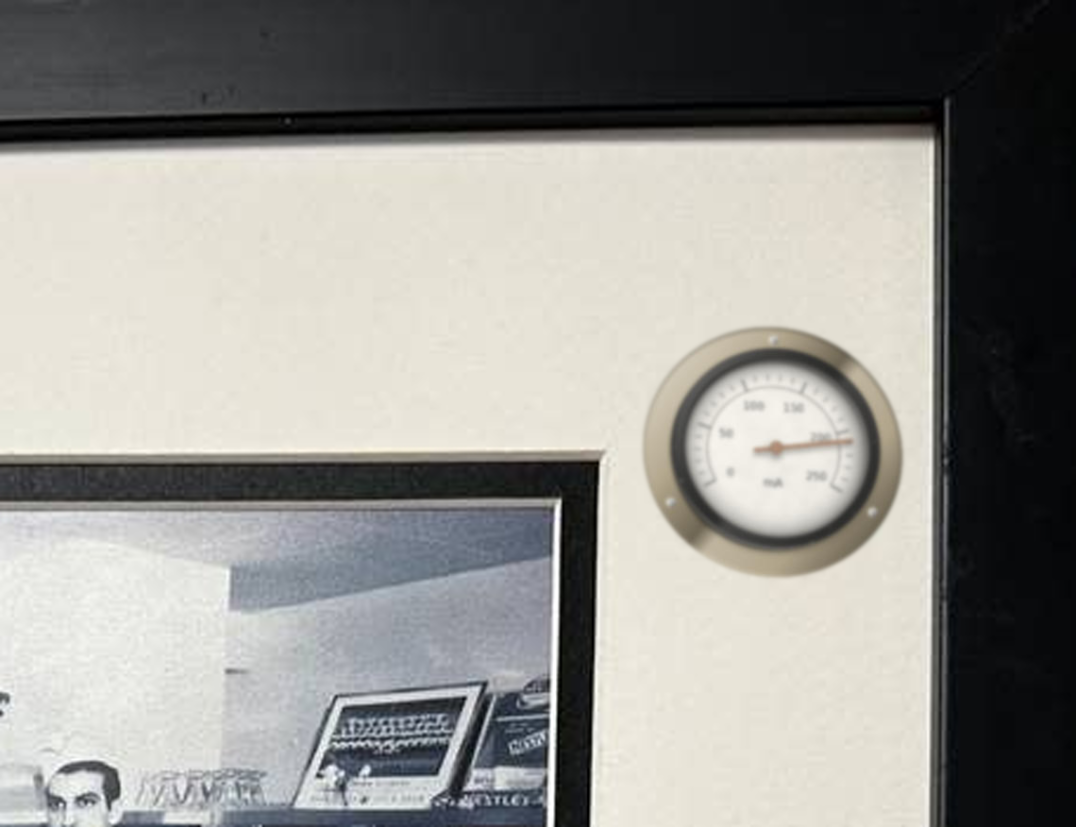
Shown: 210 mA
